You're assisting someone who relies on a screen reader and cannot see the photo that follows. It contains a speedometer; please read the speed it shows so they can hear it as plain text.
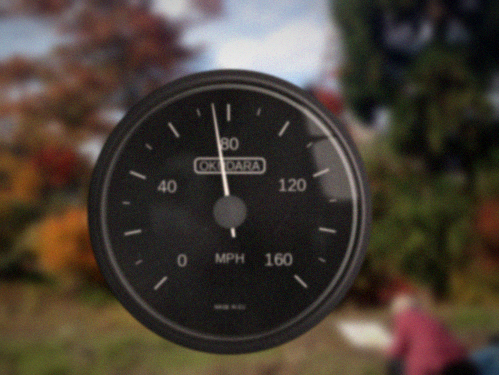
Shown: 75 mph
